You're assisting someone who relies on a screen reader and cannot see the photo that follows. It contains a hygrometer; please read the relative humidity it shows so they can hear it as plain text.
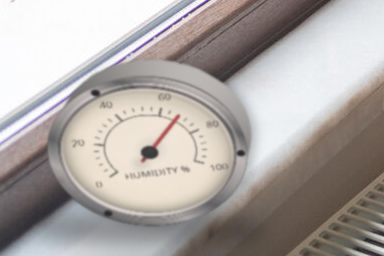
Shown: 68 %
